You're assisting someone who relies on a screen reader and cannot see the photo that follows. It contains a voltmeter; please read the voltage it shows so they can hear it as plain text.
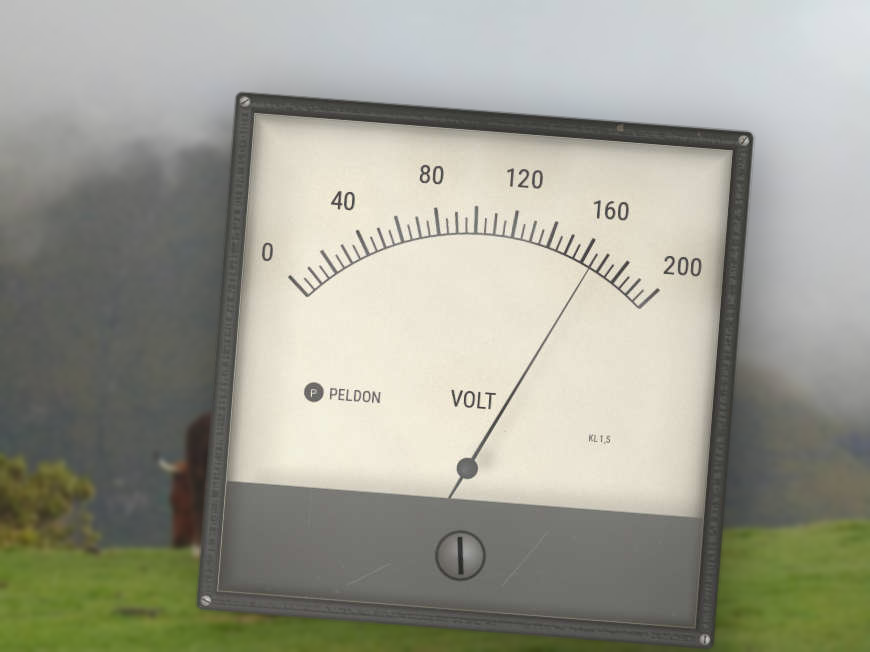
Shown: 165 V
